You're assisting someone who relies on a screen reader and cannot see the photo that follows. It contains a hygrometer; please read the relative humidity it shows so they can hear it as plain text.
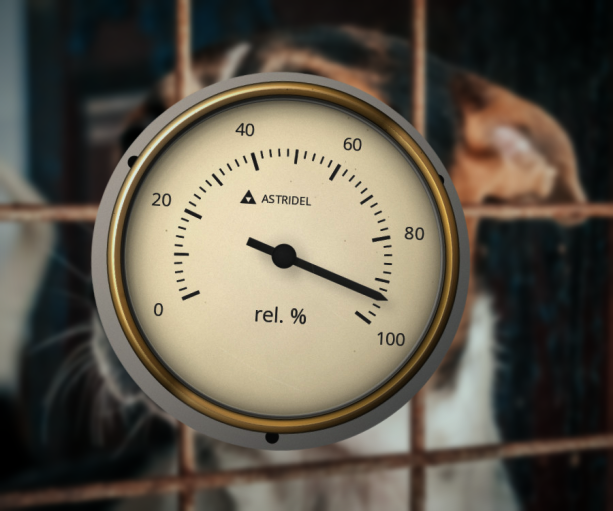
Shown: 94 %
